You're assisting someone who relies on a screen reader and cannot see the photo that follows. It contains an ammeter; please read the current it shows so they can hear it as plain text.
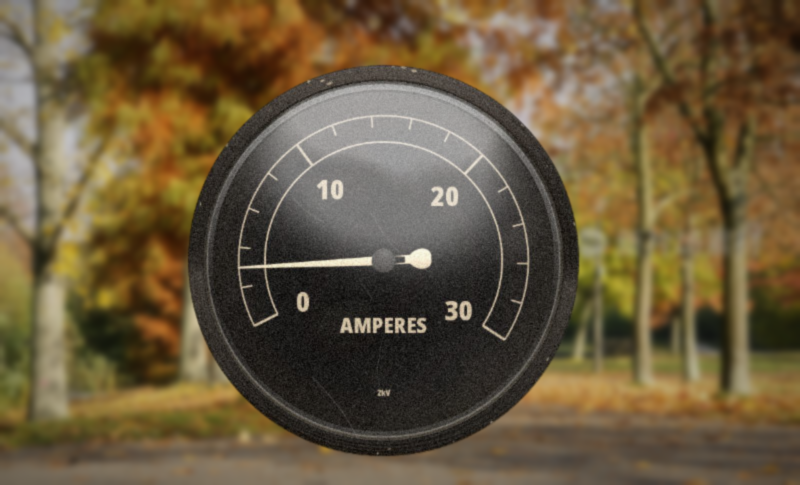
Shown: 3 A
